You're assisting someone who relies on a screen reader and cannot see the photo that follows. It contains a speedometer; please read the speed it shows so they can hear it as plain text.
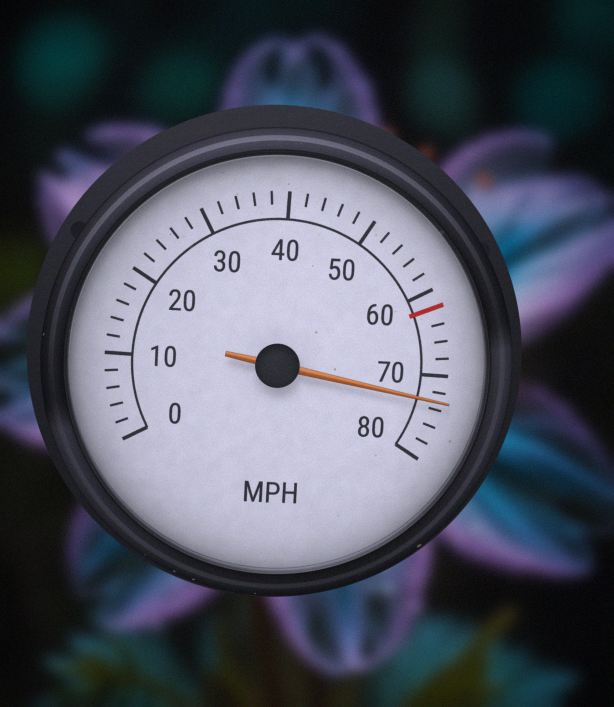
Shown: 73 mph
